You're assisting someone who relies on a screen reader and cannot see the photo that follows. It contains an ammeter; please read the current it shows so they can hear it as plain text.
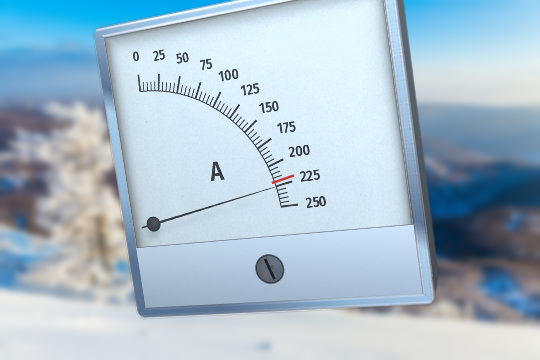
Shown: 225 A
